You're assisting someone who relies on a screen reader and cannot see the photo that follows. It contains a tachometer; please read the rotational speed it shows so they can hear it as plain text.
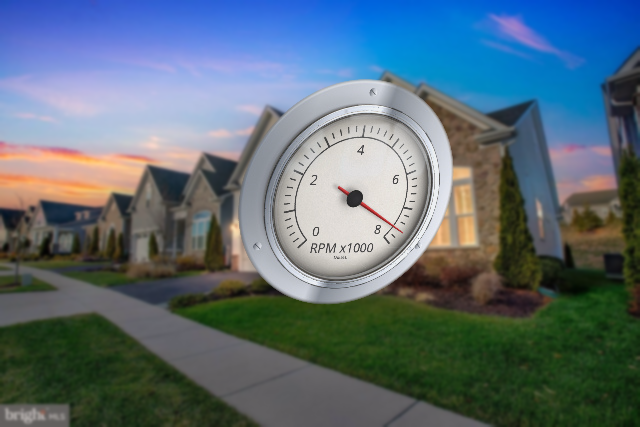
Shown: 7600 rpm
